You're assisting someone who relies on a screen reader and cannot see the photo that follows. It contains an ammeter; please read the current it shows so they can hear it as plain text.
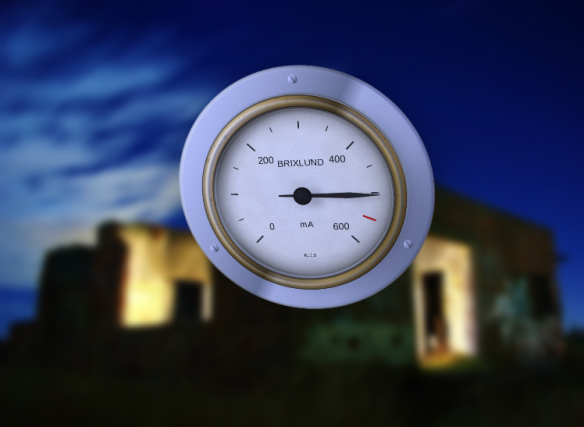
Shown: 500 mA
